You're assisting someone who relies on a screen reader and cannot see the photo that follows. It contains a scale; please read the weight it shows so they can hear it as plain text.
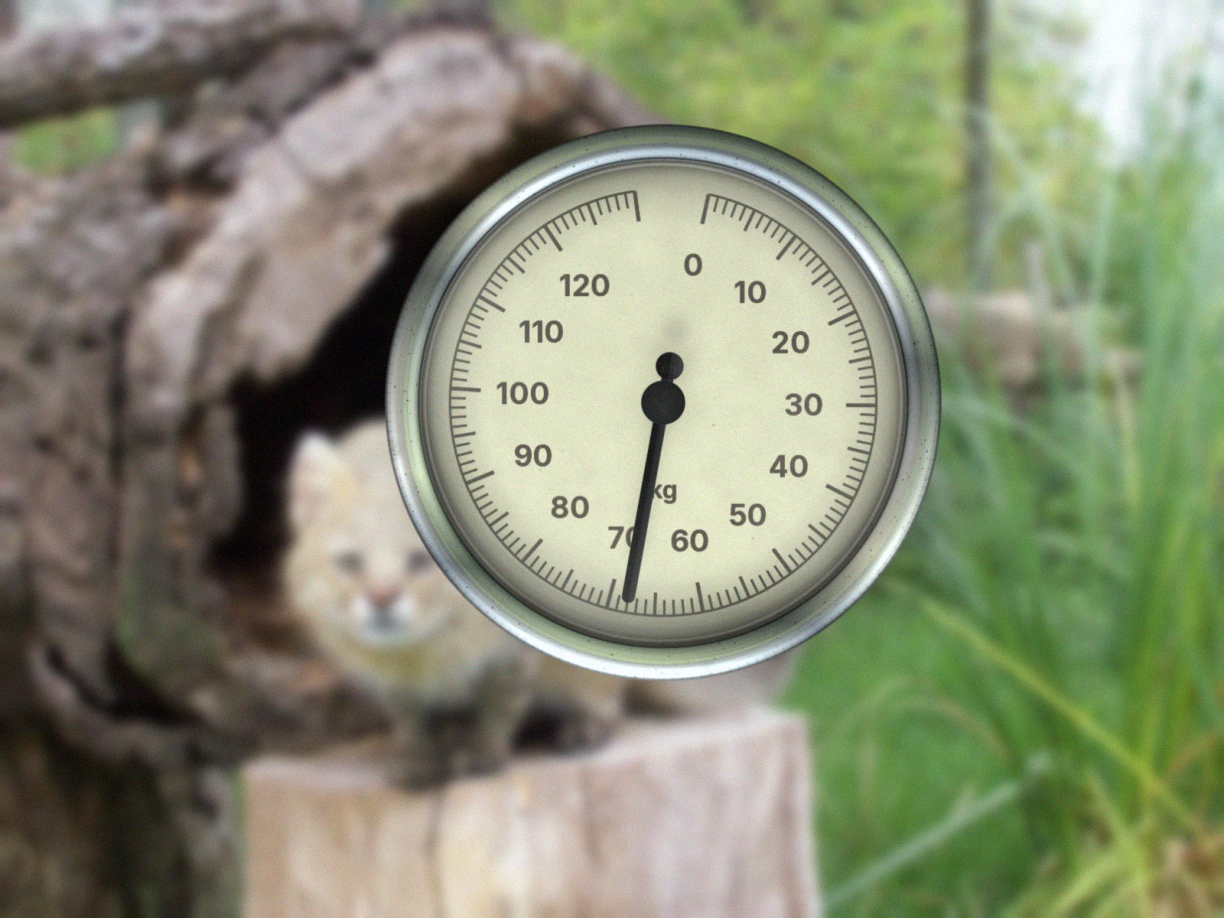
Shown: 68 kg
